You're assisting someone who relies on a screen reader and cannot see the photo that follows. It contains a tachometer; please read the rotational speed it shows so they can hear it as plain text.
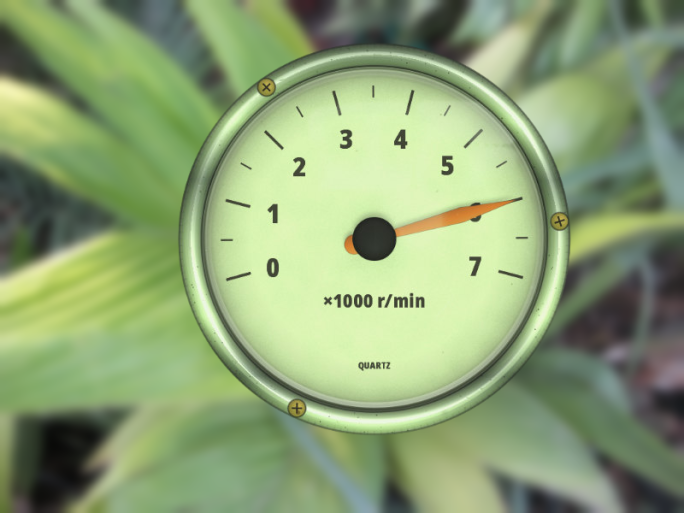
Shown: 6000 rpm
